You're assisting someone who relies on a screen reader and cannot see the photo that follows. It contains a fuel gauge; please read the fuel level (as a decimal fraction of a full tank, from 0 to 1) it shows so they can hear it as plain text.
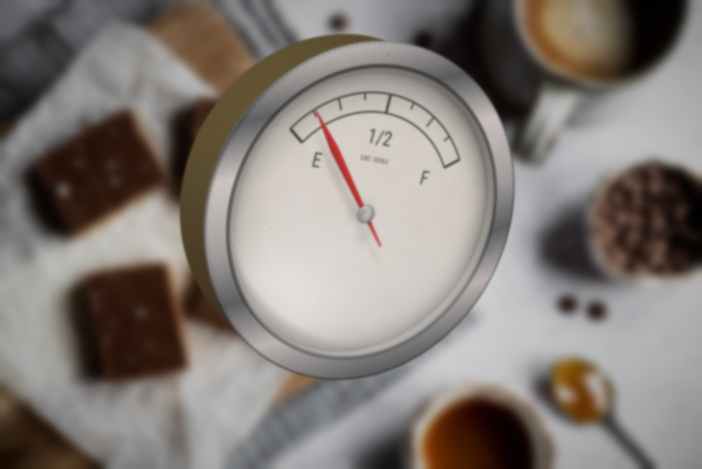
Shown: 0.125
